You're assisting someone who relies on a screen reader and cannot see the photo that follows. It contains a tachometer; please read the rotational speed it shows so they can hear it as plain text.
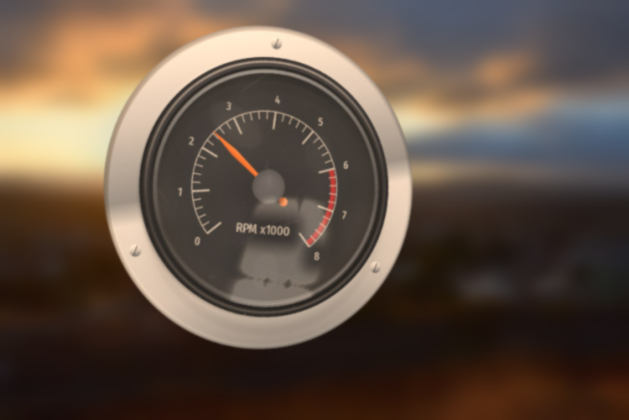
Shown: 2400 rpm
